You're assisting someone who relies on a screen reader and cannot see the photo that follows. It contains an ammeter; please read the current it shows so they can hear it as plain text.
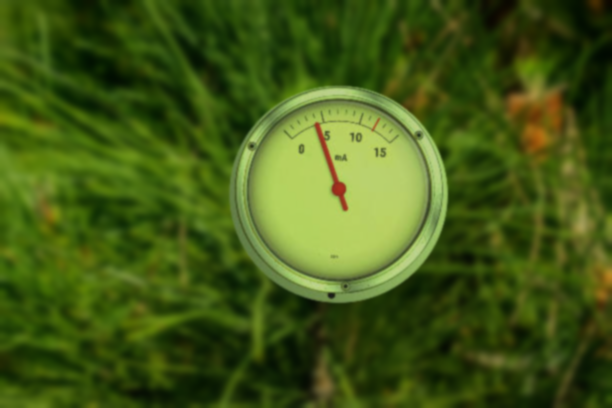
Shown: 4 mA
